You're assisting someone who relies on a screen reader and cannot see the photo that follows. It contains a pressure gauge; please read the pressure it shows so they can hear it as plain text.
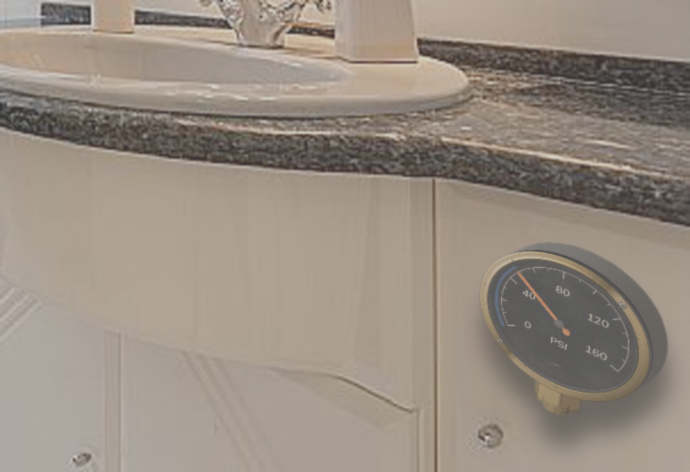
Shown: 50 psi
